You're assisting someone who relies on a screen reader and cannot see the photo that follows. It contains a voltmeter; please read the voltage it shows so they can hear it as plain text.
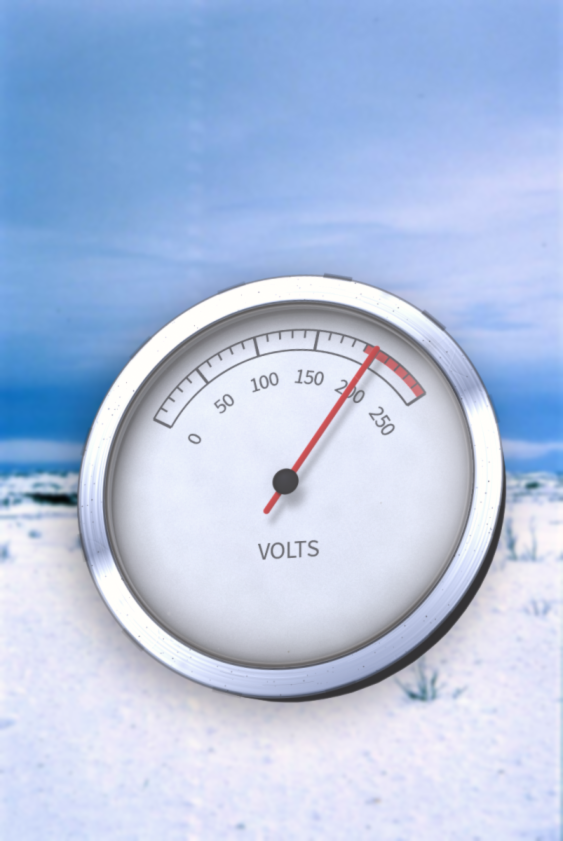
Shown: 200 V
